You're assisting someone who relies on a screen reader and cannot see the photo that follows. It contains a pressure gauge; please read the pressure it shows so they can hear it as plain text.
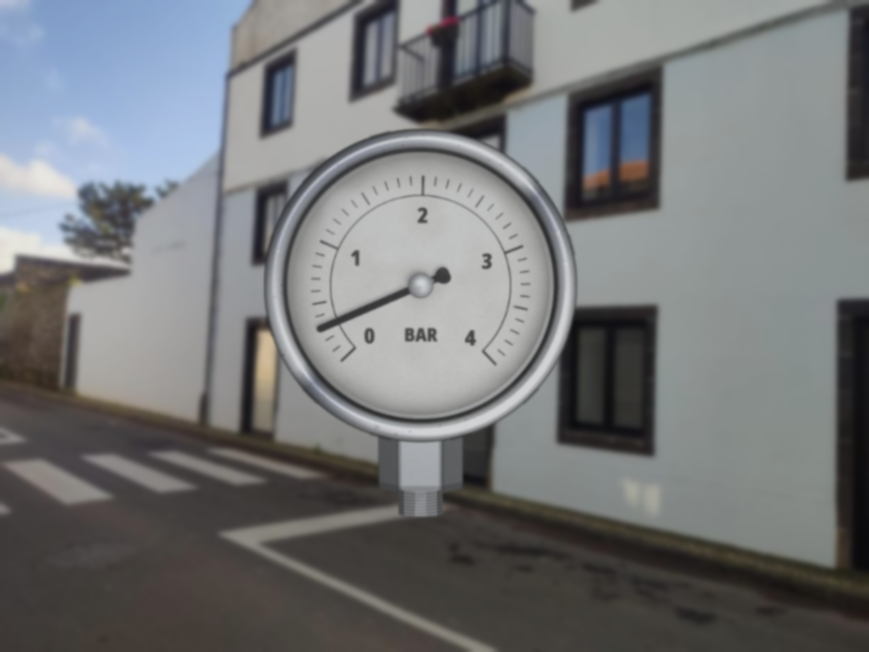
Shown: 0.3 bar
